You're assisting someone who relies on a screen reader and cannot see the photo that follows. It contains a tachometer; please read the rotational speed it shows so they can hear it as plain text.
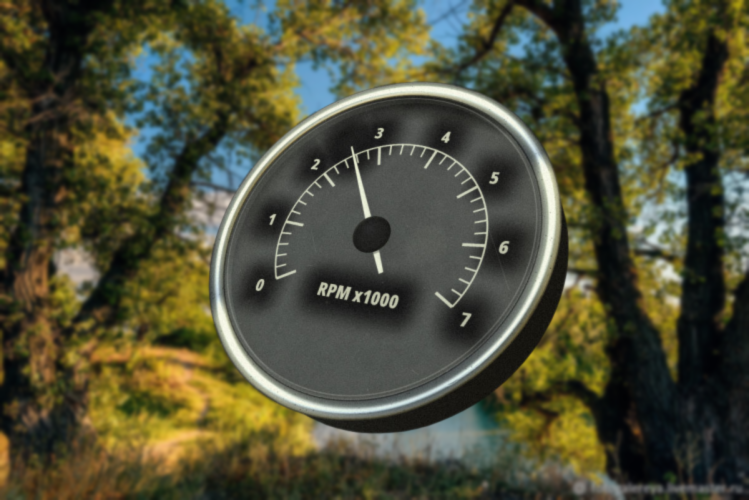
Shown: 2600 rpm
